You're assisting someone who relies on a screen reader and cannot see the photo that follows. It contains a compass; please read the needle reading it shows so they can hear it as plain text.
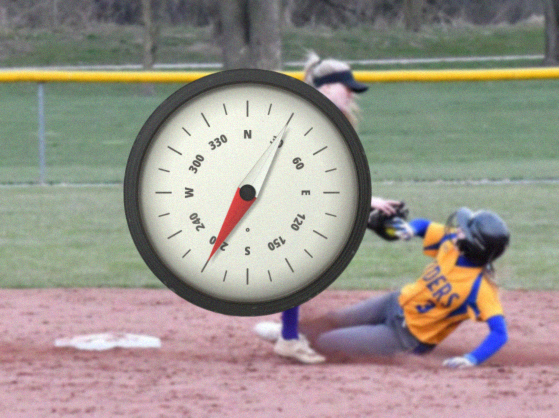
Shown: 210 °
